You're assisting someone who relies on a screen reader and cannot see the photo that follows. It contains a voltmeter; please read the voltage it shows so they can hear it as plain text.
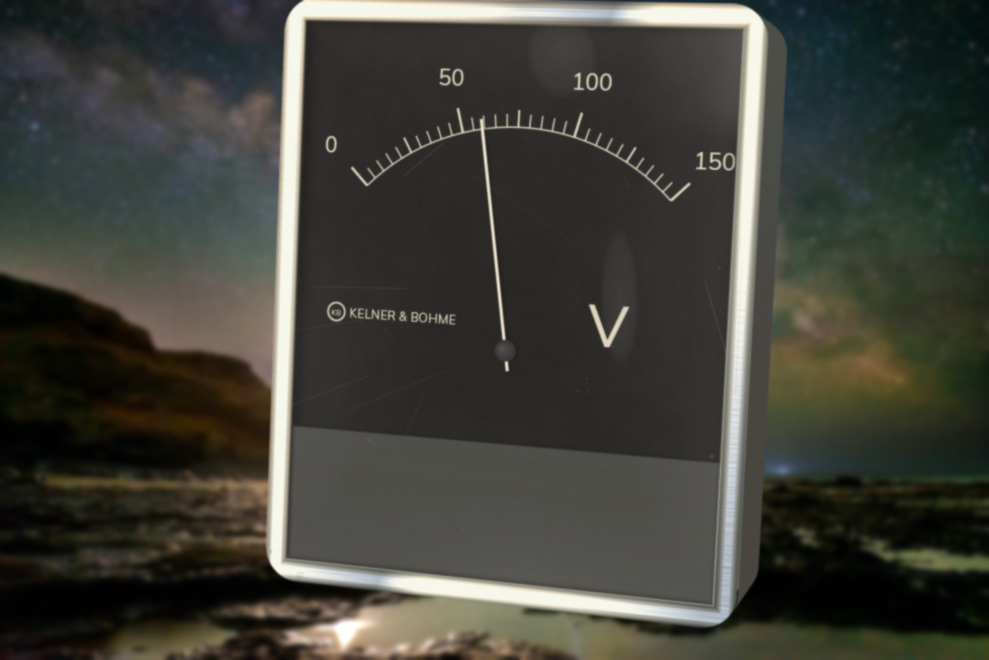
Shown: 60 V
